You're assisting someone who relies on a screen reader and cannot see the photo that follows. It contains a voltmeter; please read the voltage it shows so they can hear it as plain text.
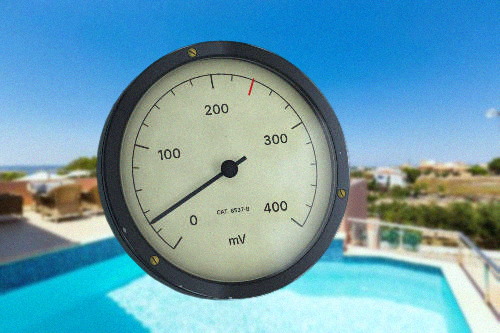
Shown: 30 mV
